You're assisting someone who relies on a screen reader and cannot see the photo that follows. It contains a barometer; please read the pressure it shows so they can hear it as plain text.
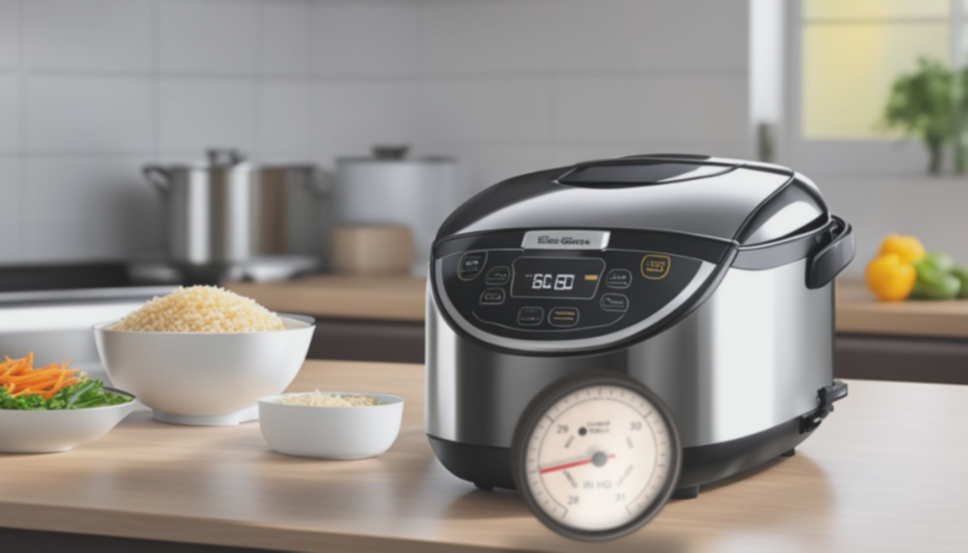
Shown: 28.5 inHg
